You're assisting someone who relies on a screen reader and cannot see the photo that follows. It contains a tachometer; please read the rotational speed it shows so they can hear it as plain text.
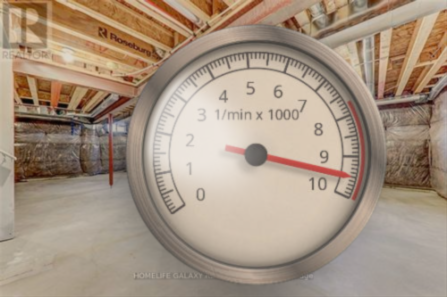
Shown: 9500 rpm
